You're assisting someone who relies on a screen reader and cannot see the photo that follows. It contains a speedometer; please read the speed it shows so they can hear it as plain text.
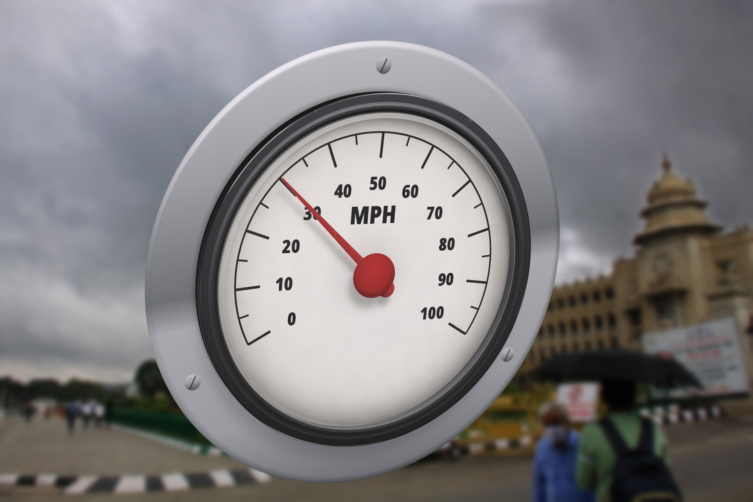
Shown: 30 mph
